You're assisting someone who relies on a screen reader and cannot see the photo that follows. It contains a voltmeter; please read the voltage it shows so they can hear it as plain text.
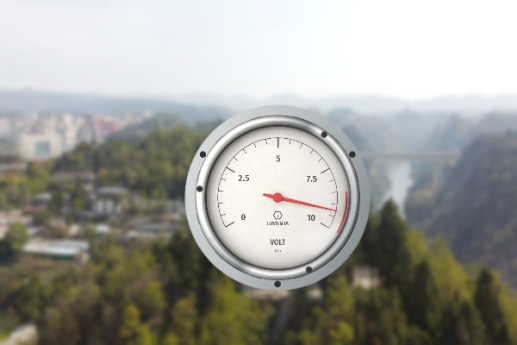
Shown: 9.25 V
